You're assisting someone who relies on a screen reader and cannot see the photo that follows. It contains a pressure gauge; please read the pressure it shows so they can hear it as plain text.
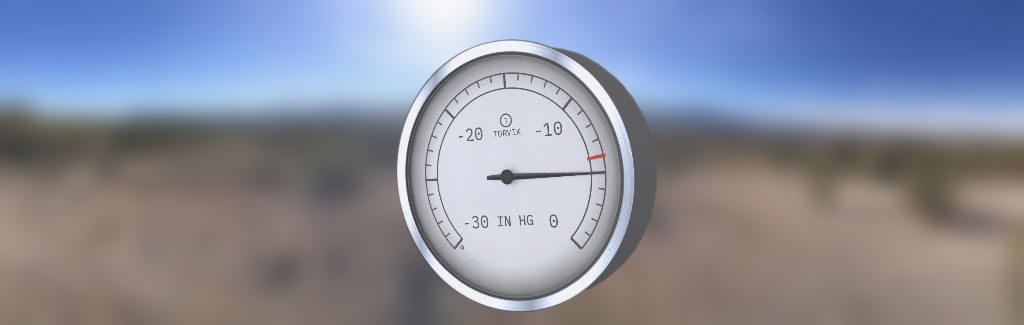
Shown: -5 inHg
